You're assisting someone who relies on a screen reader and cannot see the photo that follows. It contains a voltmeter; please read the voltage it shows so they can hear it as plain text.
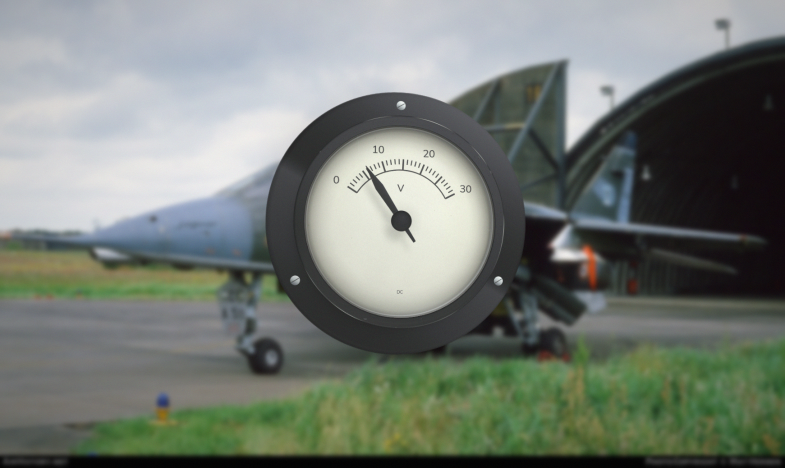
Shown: 6 V
